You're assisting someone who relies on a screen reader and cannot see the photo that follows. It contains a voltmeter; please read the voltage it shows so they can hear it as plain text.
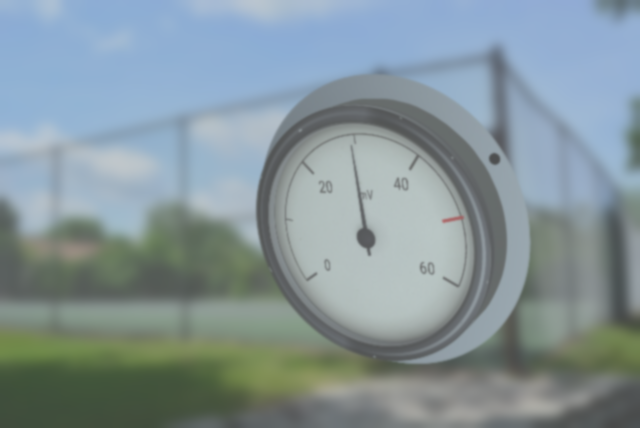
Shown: 30 mV
